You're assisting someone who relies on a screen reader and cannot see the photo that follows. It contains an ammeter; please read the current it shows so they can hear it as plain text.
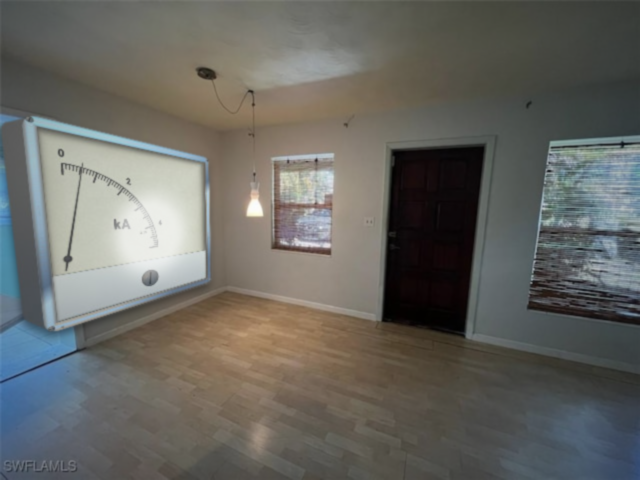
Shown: 0.5 kA
